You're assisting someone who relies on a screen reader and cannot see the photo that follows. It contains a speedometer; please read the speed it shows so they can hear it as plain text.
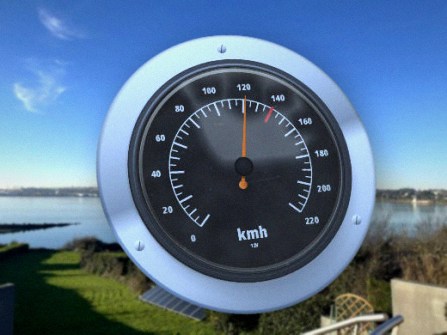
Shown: 120 km/h
